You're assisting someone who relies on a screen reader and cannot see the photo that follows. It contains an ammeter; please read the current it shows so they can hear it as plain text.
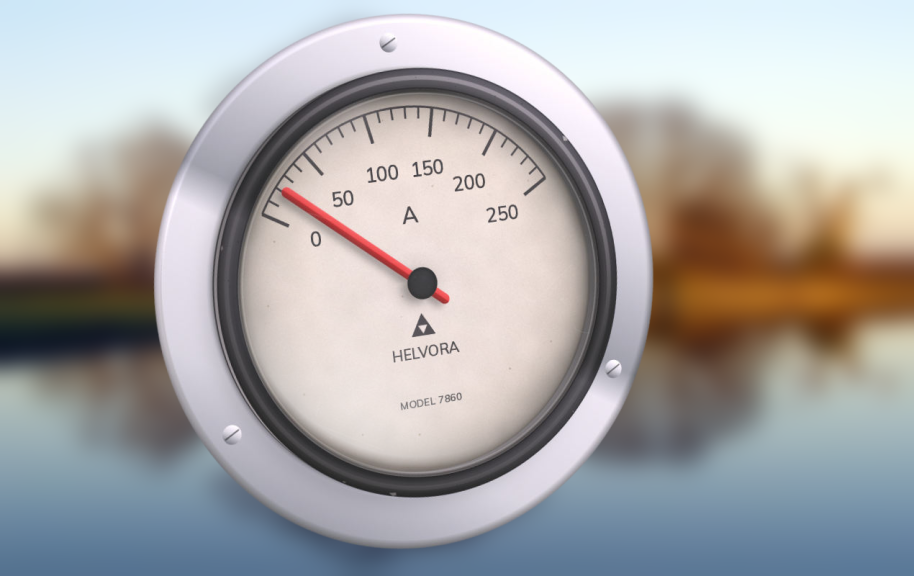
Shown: 20 A
